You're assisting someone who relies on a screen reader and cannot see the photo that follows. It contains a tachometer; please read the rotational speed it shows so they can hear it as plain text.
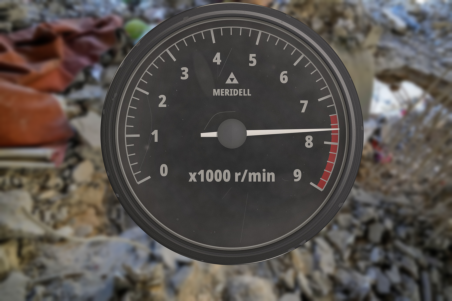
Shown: 7700 rpm
